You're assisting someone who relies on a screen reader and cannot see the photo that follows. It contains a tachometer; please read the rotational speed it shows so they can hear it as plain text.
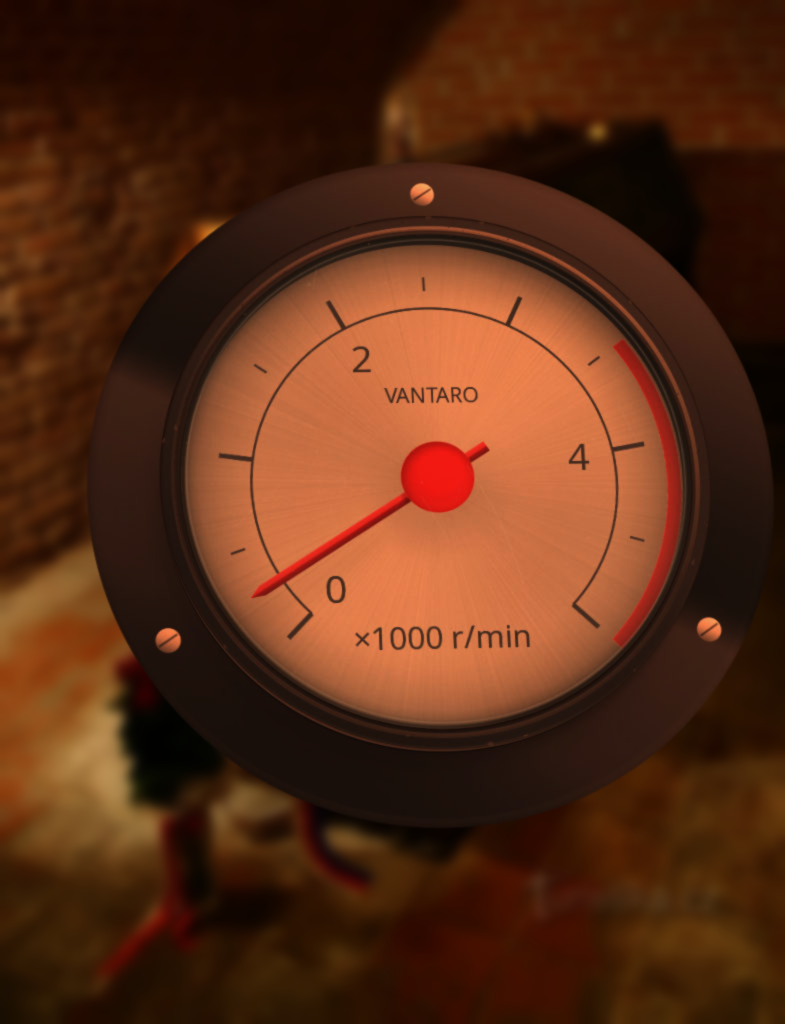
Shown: 250 rpm
